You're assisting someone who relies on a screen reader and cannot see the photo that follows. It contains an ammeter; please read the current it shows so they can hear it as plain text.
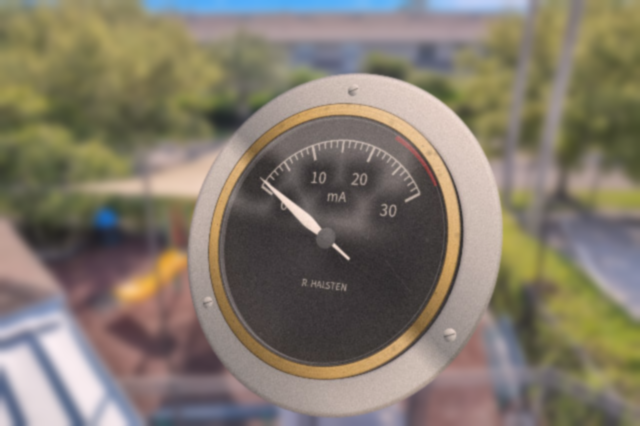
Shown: 1 mA
